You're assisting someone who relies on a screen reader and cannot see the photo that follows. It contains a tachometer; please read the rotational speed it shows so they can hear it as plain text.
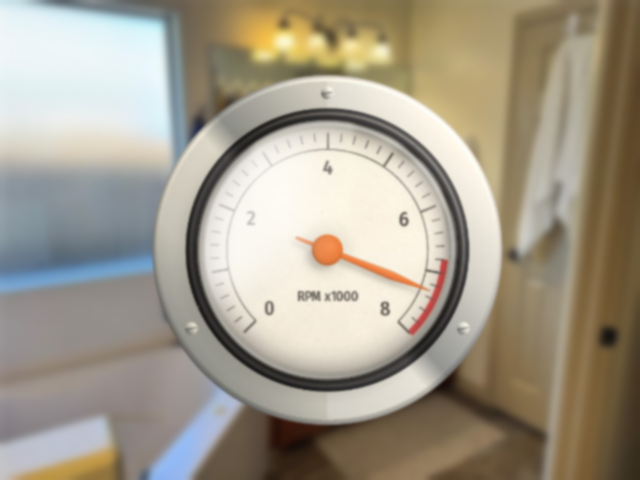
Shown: 7300 rpm
